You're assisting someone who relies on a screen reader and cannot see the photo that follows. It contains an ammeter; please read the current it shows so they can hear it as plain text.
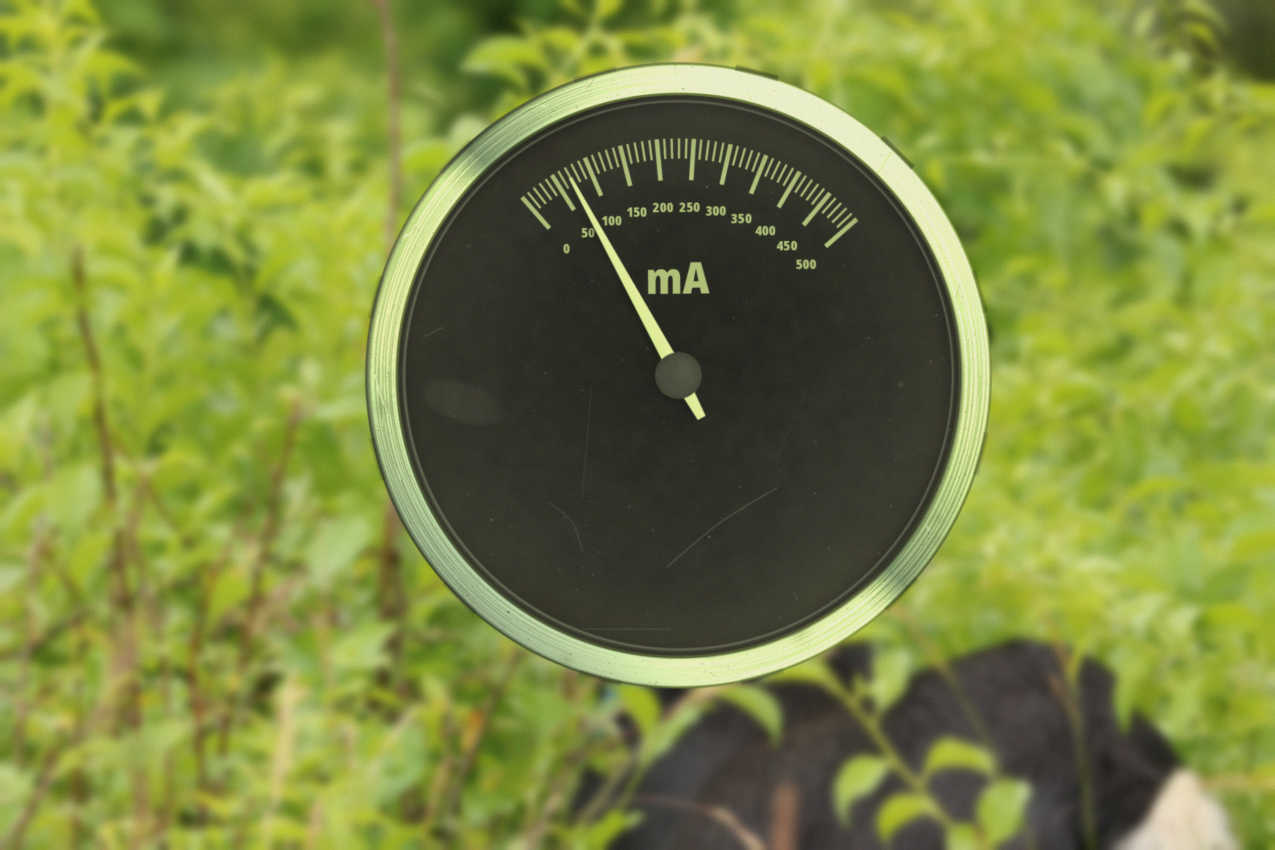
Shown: 70 mA
